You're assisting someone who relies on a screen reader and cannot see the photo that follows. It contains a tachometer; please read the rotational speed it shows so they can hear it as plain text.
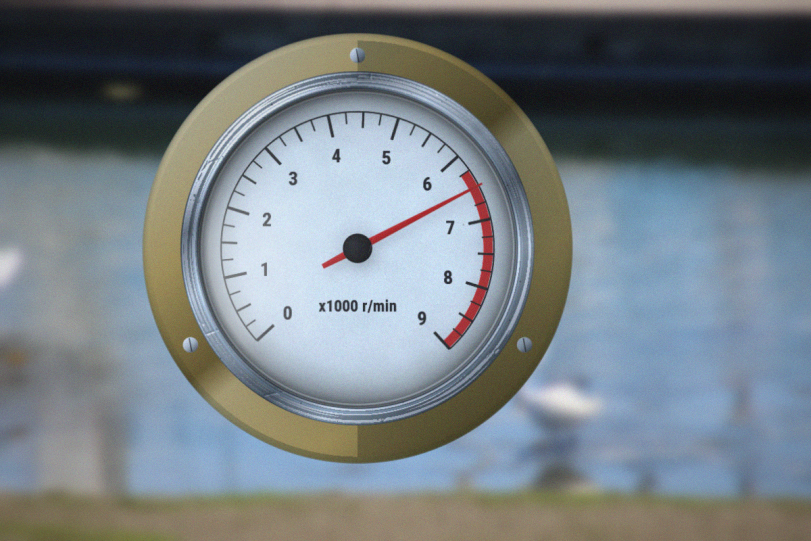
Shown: 6500 rpm
